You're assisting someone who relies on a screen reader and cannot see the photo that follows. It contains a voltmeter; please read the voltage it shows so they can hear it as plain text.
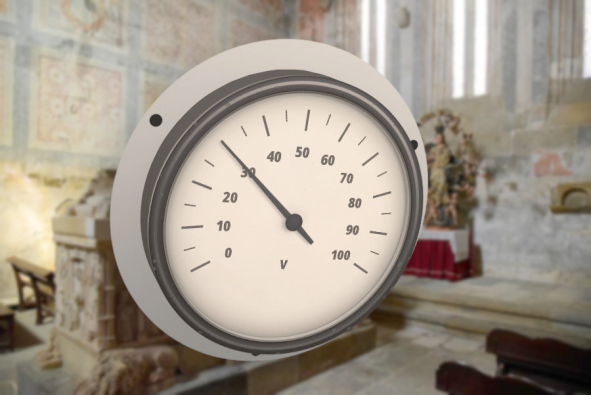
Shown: 30 V
